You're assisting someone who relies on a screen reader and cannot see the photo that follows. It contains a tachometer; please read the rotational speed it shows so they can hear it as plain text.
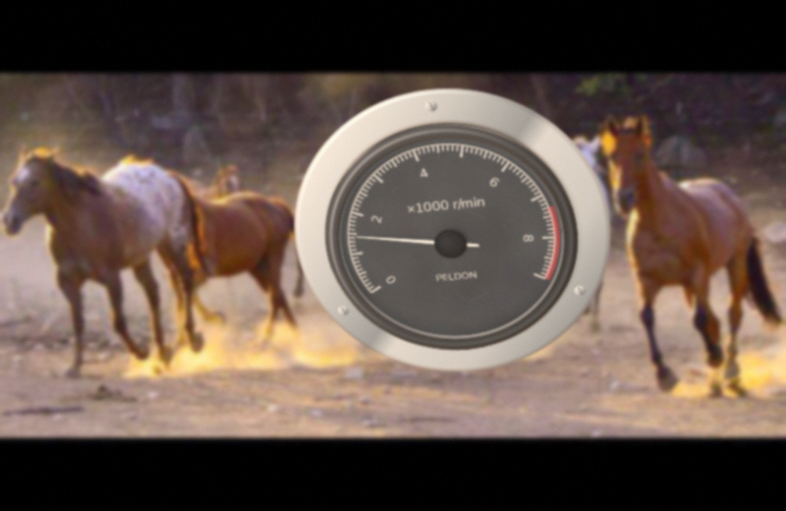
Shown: 1500 rpm
